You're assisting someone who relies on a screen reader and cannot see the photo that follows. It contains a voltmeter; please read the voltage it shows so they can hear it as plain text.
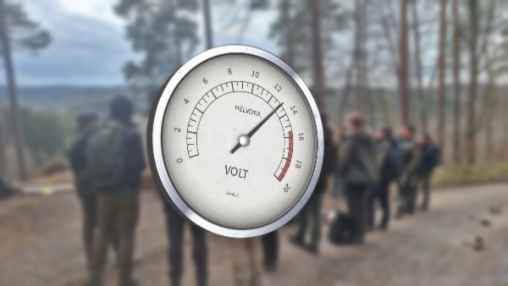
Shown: 13 V
